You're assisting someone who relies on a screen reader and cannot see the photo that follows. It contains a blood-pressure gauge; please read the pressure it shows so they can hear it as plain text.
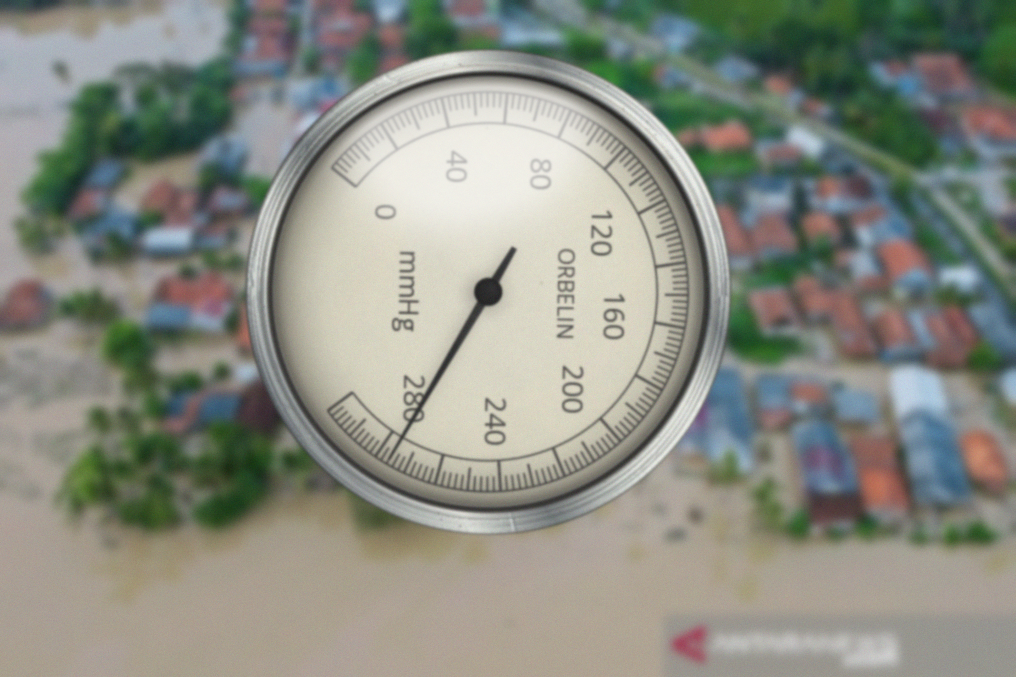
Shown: 276 mmHg
